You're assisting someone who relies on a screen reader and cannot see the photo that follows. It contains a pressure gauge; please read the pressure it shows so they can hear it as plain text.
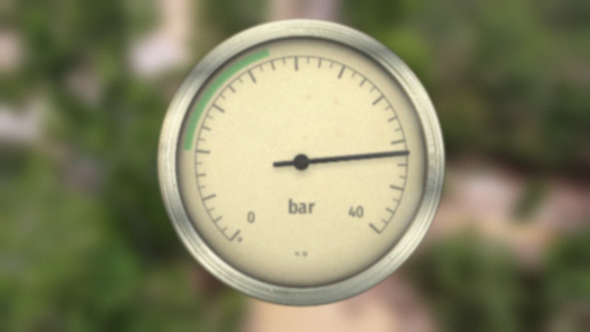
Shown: 33 bar
